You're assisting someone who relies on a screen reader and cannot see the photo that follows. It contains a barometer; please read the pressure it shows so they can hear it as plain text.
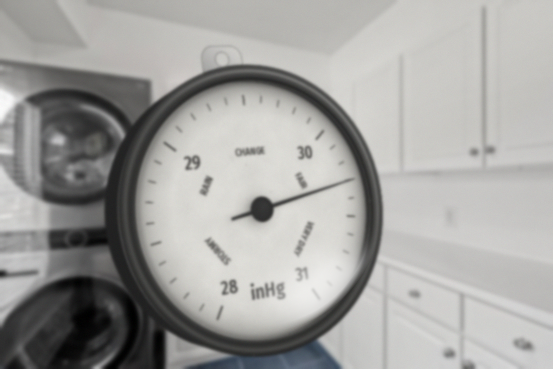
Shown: 30.3 inHg
